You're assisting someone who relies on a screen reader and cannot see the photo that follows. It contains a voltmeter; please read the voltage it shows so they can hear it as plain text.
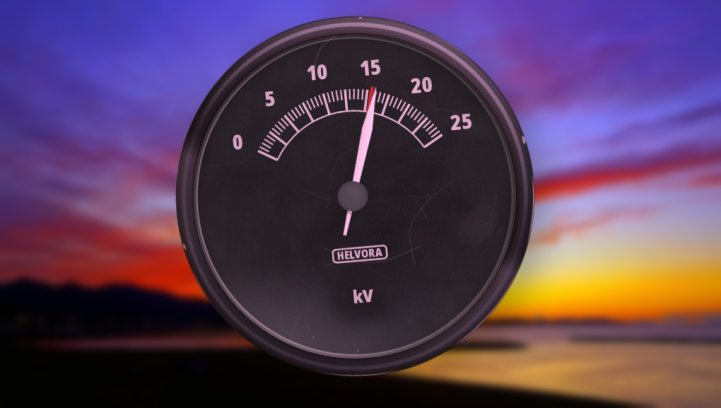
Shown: 16 kV
